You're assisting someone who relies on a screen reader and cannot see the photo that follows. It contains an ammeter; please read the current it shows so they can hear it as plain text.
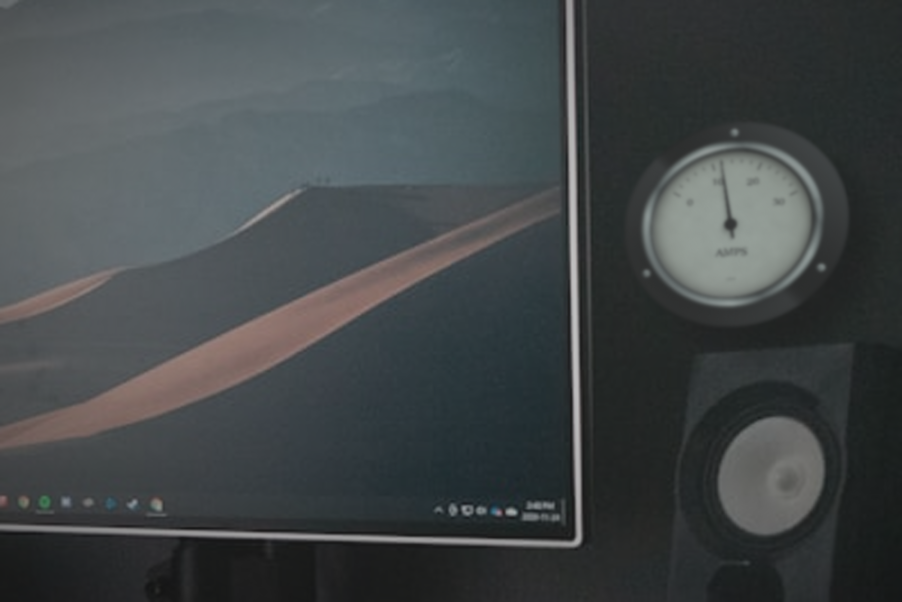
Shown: 12 A
